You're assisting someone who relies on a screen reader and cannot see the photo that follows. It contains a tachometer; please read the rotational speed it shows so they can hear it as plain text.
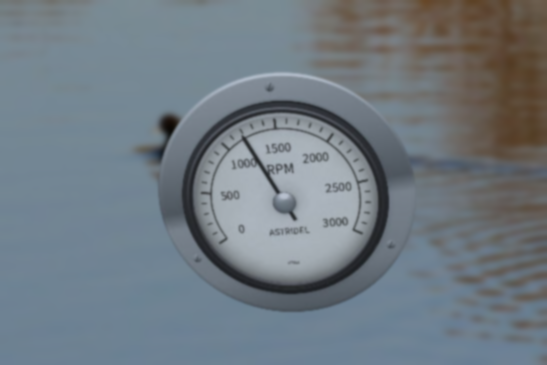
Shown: 1200 rpm
